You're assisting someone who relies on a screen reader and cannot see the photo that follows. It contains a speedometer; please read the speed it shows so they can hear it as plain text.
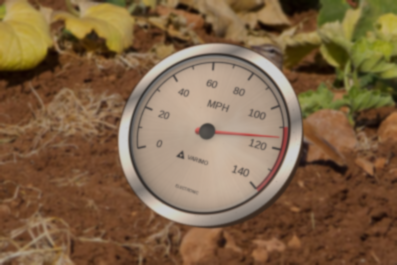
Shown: 115 mph
